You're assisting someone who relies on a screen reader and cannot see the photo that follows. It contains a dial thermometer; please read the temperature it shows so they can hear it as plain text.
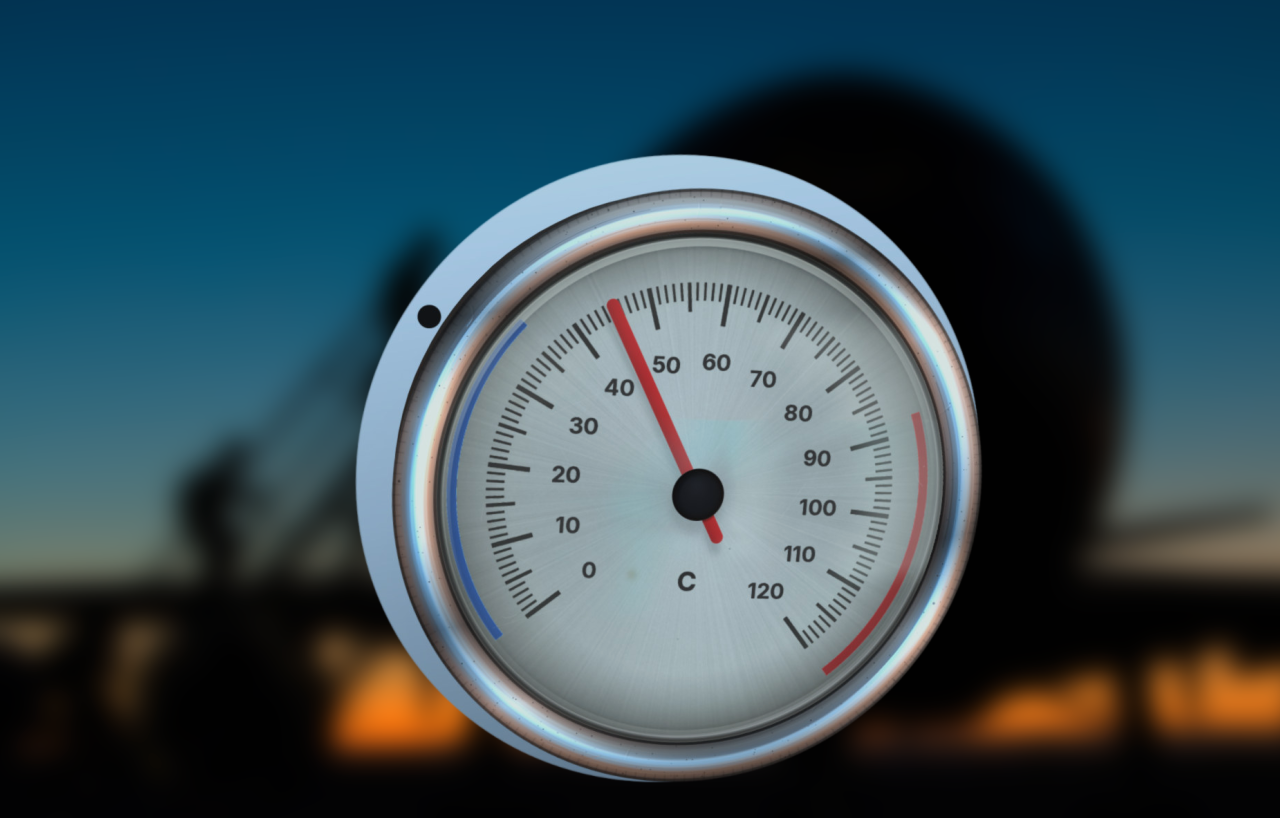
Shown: 45 °C
